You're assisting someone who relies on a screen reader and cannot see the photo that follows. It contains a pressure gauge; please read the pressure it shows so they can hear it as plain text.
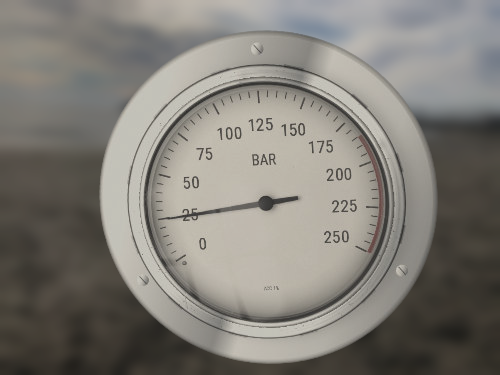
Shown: 25 bar
